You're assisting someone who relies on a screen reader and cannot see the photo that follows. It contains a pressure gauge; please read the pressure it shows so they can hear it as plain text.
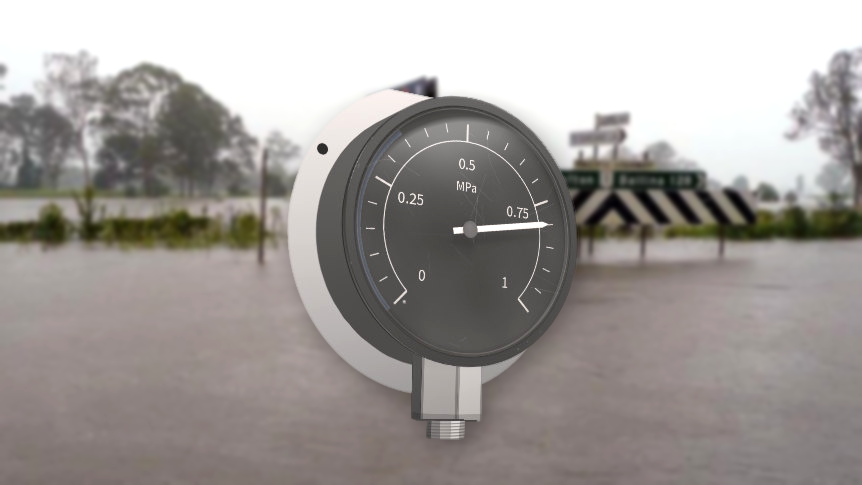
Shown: 0.8 MPa
